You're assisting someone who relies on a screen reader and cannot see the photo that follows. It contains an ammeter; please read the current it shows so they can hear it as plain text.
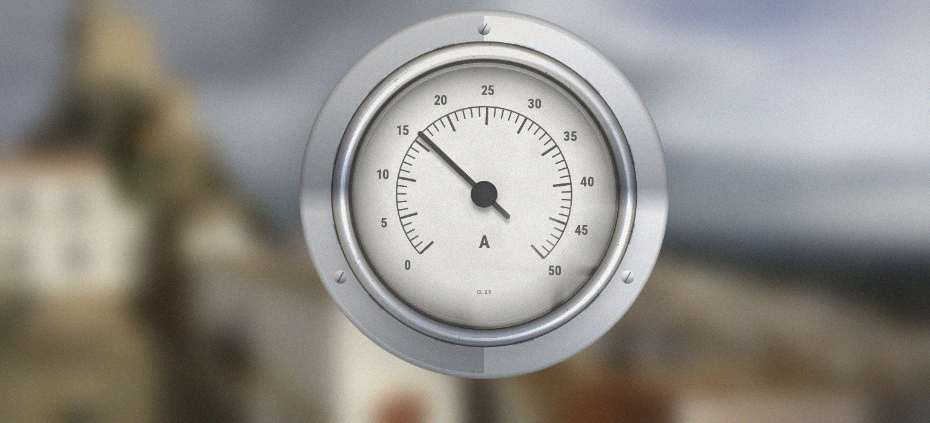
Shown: 16 A
